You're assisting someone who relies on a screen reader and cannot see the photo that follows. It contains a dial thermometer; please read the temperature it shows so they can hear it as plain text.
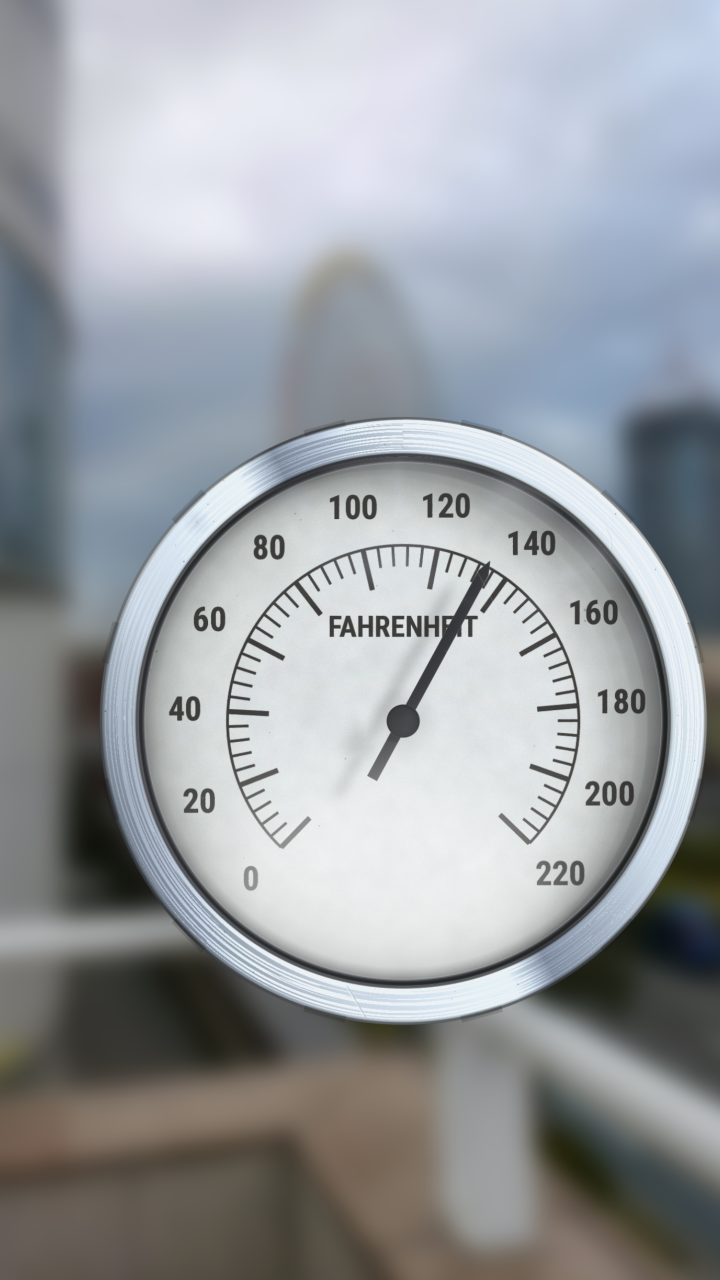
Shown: 134 °F
